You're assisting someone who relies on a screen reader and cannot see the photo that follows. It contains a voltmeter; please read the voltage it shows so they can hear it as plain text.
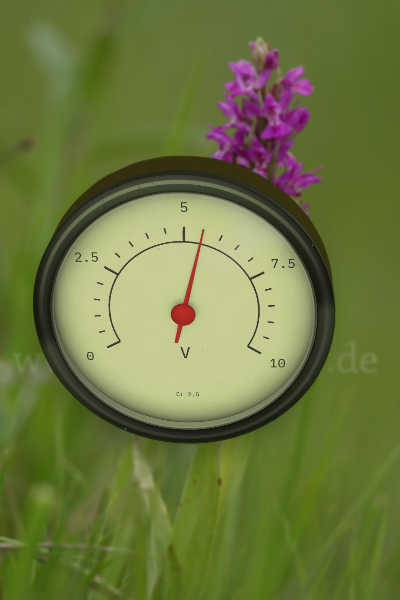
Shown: 5.5 V
